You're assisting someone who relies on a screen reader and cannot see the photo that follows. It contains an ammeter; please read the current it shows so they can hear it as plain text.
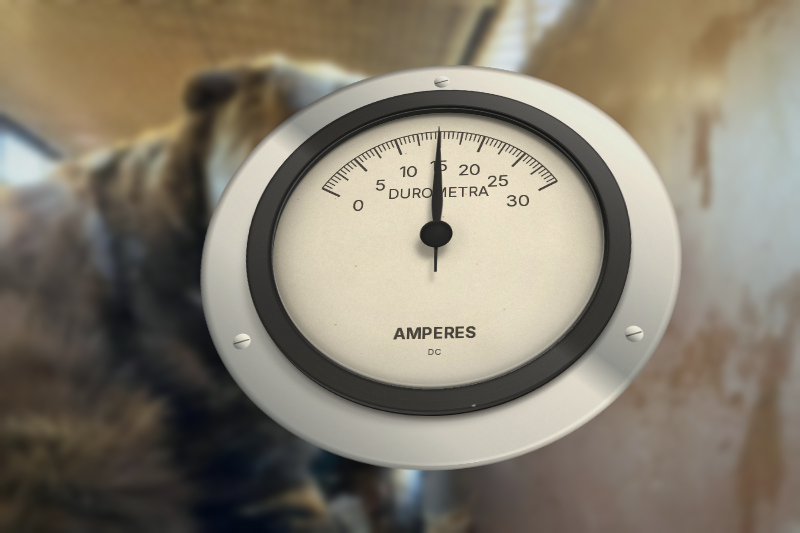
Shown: 15 A
